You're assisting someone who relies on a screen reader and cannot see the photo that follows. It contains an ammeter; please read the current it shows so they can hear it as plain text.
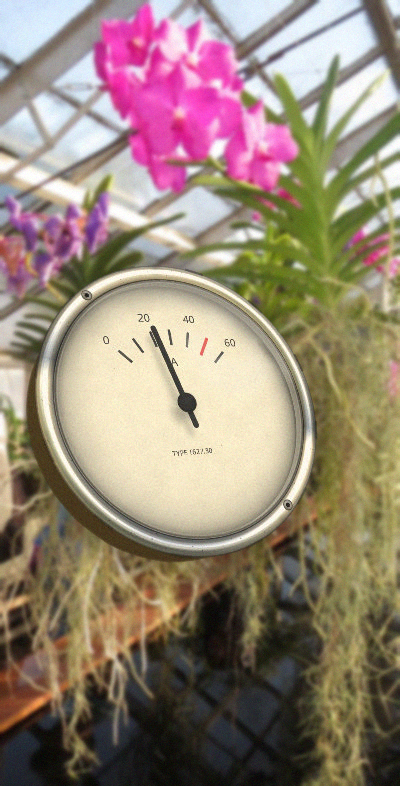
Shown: 20 A
